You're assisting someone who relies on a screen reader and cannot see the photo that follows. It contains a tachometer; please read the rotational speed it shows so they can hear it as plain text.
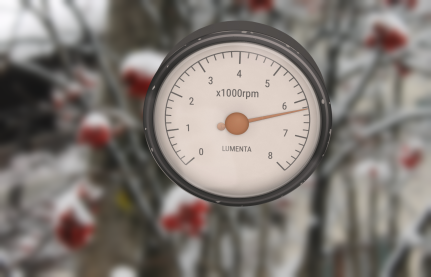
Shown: 6200 rpm
